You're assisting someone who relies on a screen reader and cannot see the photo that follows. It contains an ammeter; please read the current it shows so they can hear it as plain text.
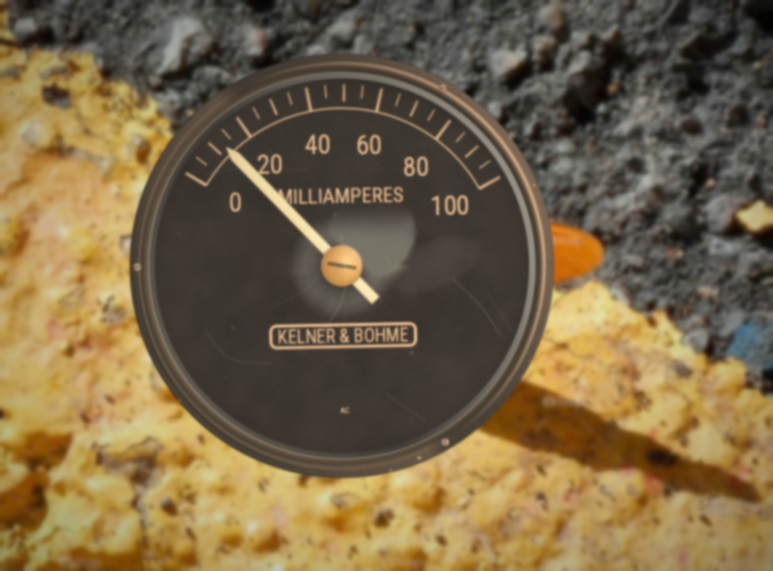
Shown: 12.5 mA
